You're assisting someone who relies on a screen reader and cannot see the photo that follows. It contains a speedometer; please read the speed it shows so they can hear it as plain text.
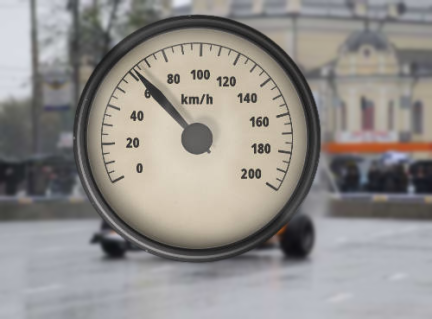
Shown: 62.5 km/h
